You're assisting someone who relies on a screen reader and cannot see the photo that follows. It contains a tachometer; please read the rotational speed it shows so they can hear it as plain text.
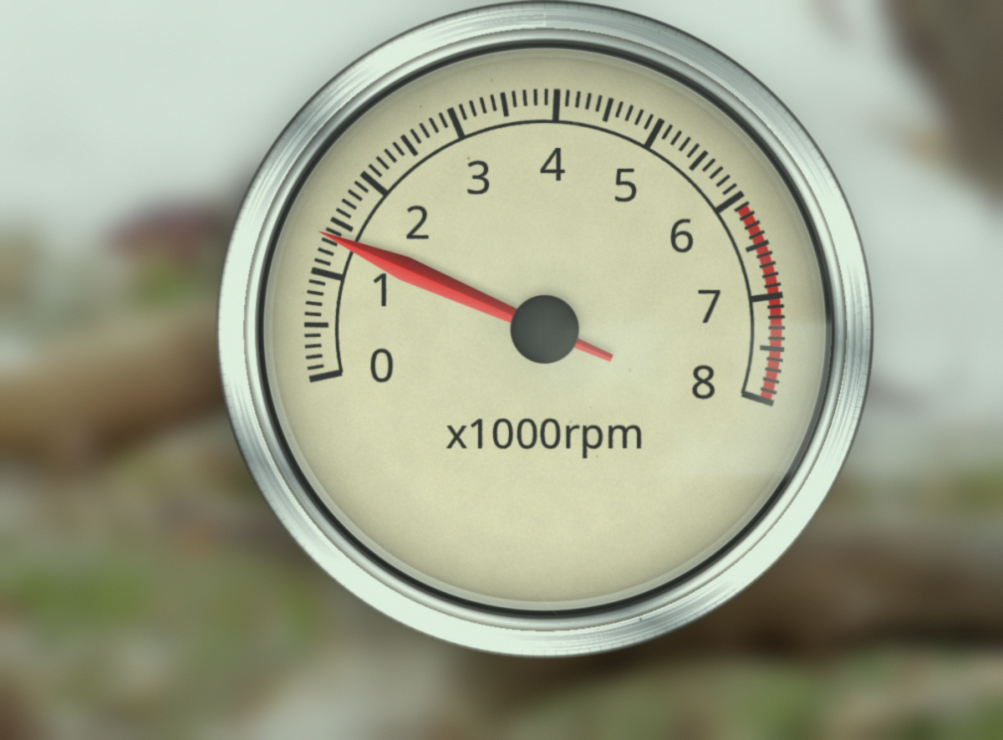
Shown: 1350 rpm
